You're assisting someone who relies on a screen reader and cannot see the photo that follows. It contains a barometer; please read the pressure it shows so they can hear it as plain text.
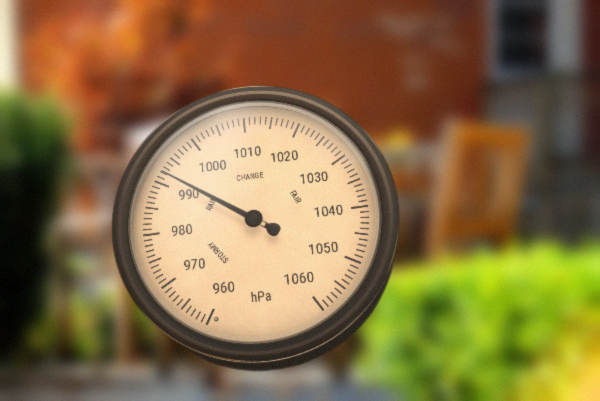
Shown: 992 hPa
